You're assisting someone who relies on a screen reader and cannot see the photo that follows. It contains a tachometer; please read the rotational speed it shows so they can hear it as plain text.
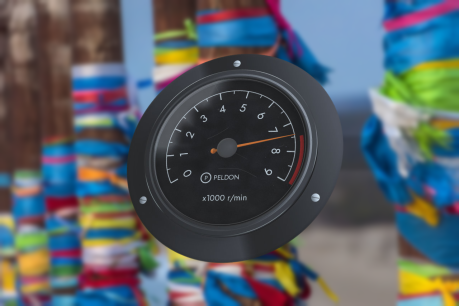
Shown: 7500 rpm
